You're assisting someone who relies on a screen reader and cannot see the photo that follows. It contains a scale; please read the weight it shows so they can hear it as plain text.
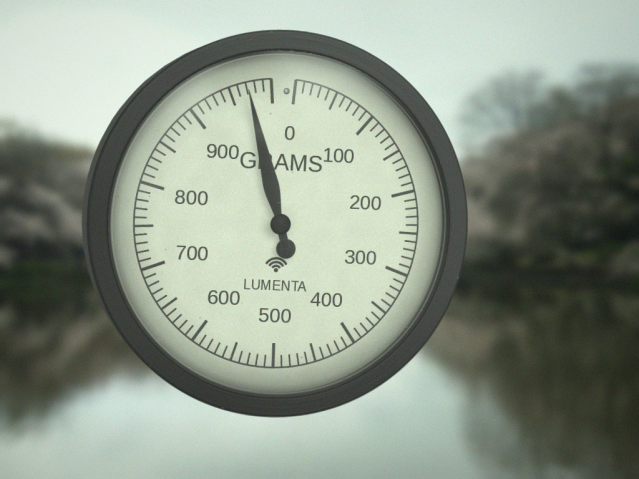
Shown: 970 g
